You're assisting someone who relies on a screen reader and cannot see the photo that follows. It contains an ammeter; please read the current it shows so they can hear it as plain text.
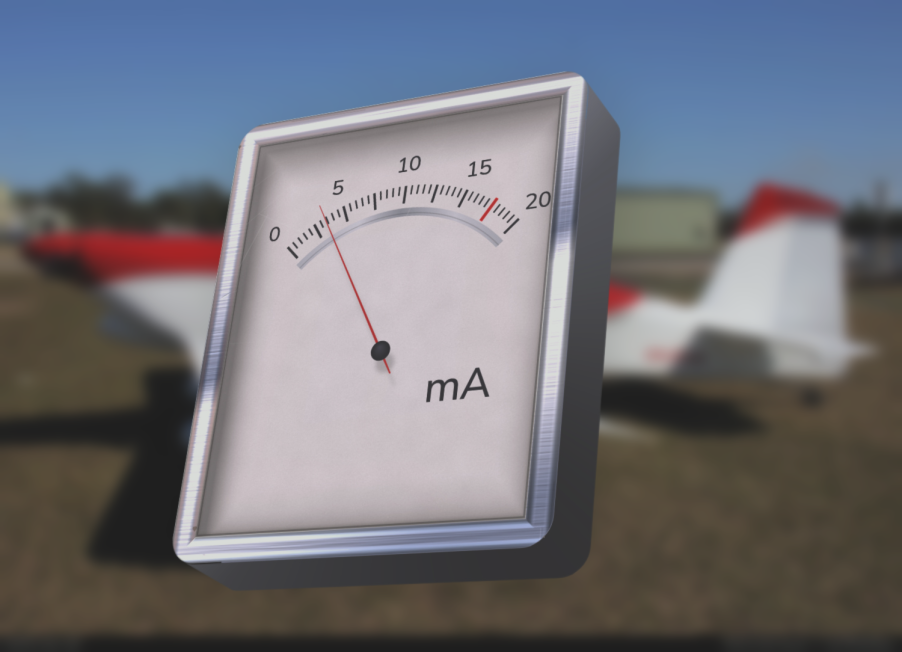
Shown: 3.5 mA
